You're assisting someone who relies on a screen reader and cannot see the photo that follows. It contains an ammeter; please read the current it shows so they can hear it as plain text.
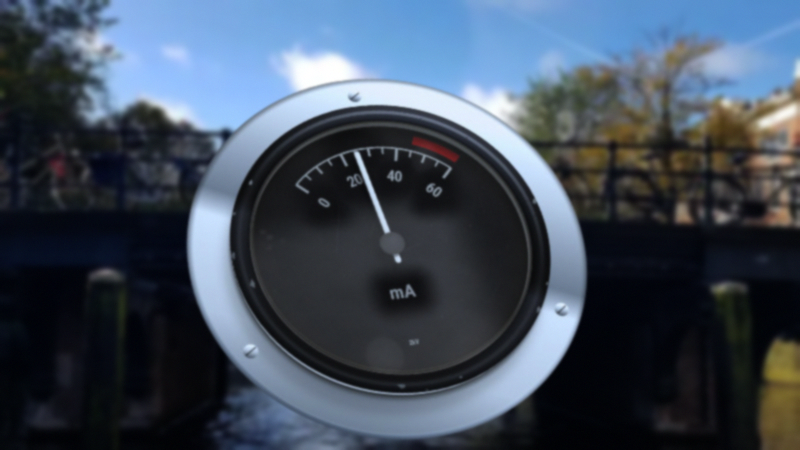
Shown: 25 mA
